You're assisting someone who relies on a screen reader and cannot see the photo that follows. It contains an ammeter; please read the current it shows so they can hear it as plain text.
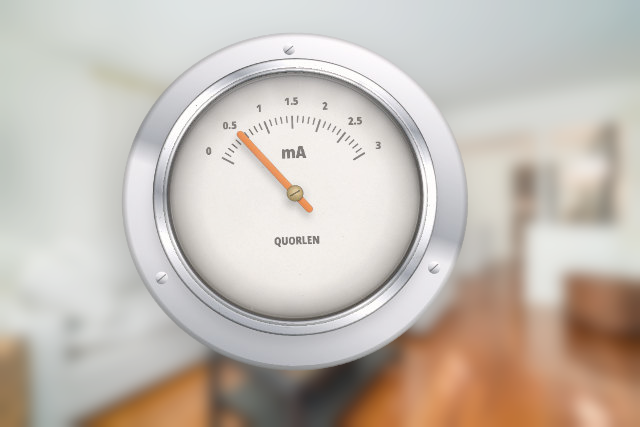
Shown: 0.5 mA
